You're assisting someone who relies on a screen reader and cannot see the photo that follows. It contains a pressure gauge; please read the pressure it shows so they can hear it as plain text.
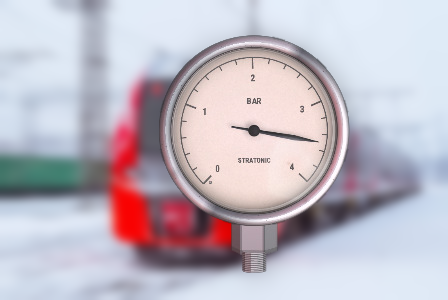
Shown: 3.5 bar
